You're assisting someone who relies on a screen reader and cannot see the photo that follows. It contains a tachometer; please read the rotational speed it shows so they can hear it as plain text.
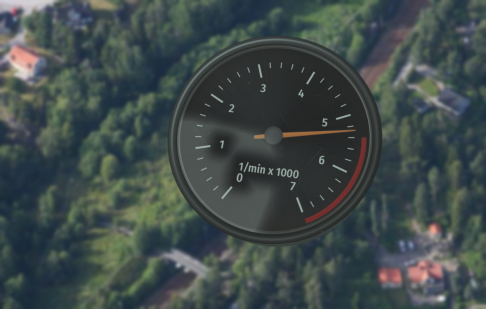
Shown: 5300 rpm
